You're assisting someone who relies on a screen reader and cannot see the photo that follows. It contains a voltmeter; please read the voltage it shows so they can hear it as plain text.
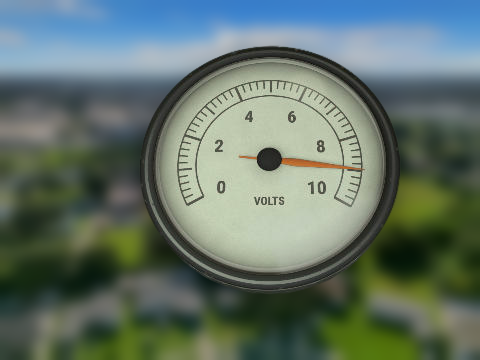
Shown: 9 V
